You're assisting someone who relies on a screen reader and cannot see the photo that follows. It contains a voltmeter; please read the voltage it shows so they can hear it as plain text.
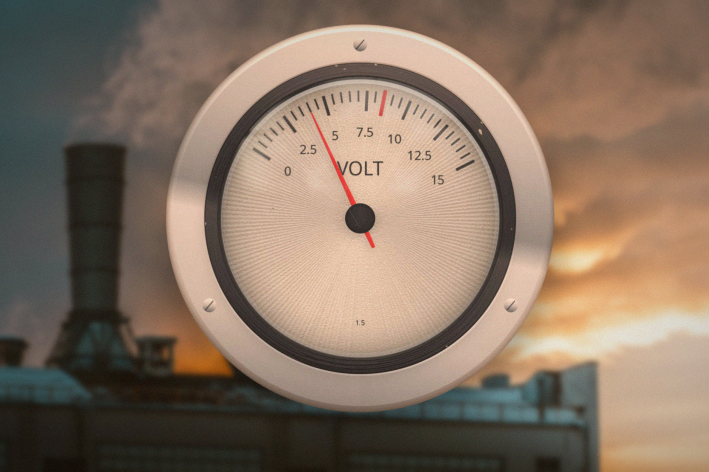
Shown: 4 V
